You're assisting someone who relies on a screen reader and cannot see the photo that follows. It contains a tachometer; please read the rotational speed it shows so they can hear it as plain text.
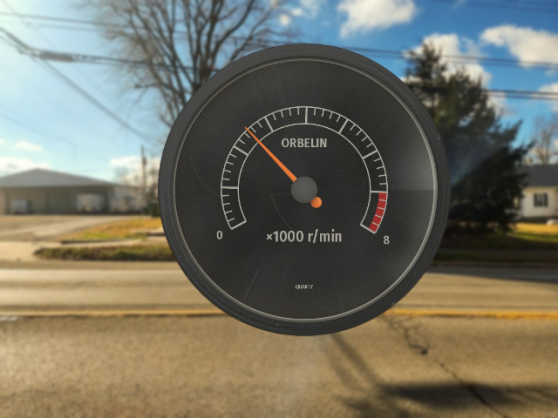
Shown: 2500 rpm
